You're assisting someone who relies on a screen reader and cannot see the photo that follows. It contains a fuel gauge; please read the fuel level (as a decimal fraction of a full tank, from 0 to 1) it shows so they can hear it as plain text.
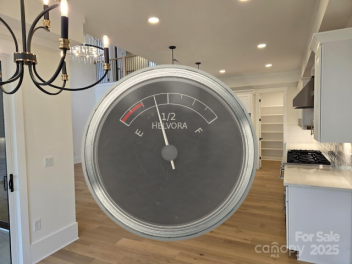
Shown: 0.375
